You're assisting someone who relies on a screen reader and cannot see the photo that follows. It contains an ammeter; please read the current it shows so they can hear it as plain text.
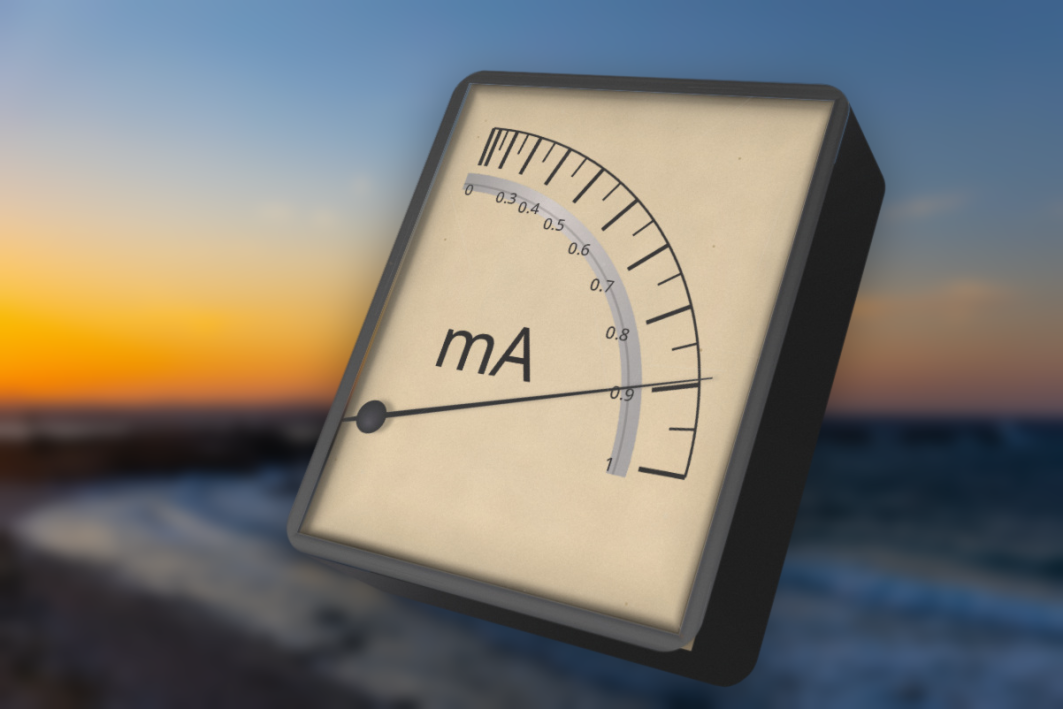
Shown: 0.9 mA
